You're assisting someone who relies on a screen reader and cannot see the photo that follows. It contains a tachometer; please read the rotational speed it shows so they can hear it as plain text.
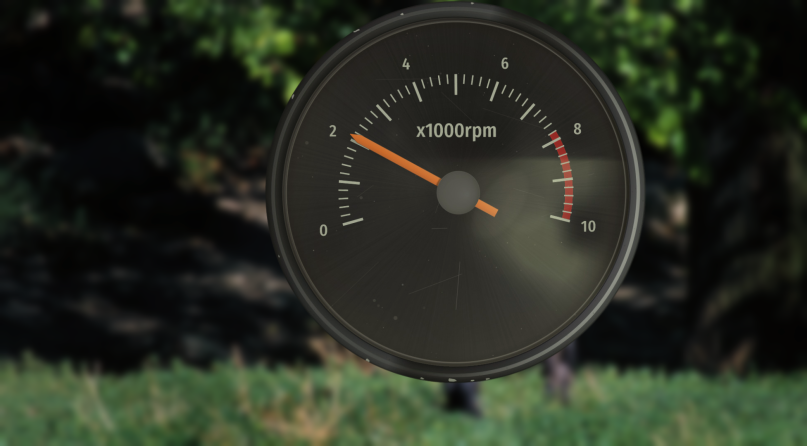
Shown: 2100 rpm
